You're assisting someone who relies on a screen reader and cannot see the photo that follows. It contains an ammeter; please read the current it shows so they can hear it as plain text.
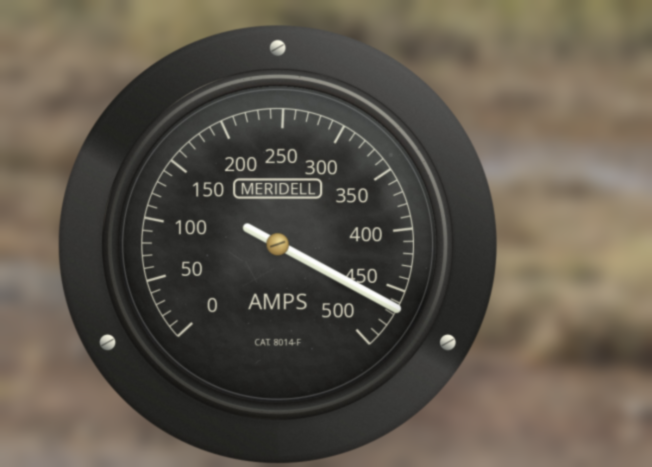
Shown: 465 A
